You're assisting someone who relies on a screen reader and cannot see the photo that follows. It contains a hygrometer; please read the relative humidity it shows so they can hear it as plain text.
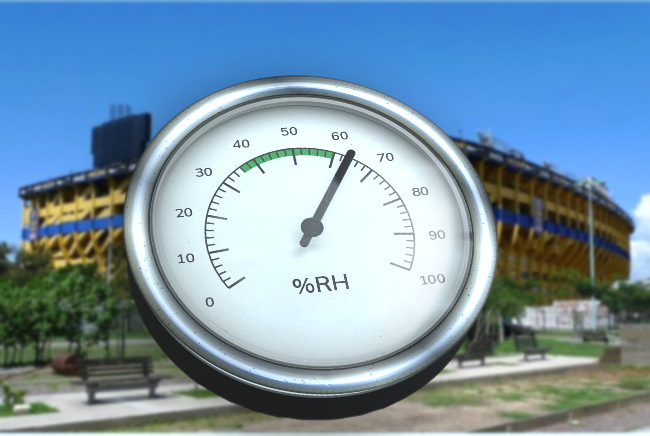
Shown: 64 %
